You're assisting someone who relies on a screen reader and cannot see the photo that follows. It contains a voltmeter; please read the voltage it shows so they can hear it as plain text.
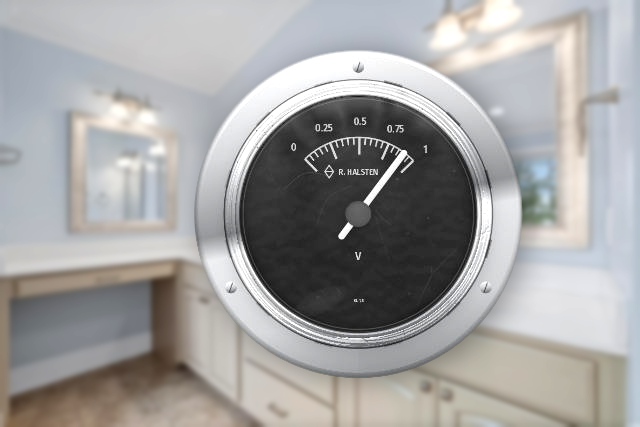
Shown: 0.9 V
